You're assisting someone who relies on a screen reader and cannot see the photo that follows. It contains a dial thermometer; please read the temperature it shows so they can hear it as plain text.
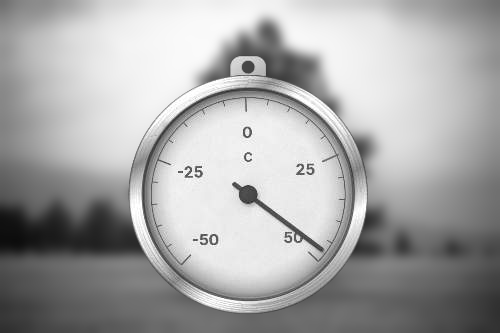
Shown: 47.5 °C
